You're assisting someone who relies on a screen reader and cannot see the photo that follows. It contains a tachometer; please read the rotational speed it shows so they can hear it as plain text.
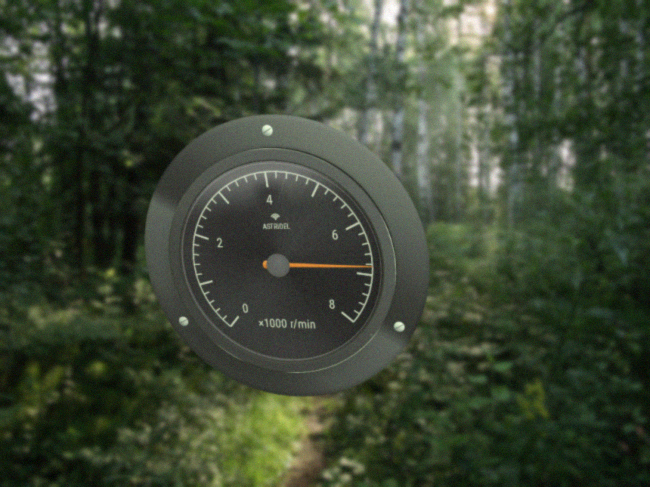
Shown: 6800 rpm
